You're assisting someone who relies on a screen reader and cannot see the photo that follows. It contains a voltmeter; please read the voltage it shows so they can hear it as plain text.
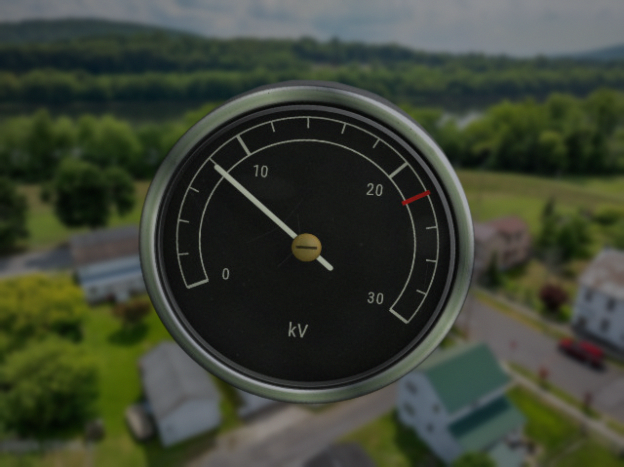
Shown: 8 kV
